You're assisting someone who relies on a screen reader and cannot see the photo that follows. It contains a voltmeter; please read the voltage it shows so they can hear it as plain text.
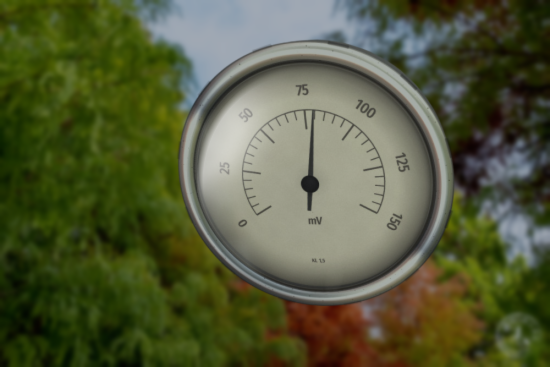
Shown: 80 mV
